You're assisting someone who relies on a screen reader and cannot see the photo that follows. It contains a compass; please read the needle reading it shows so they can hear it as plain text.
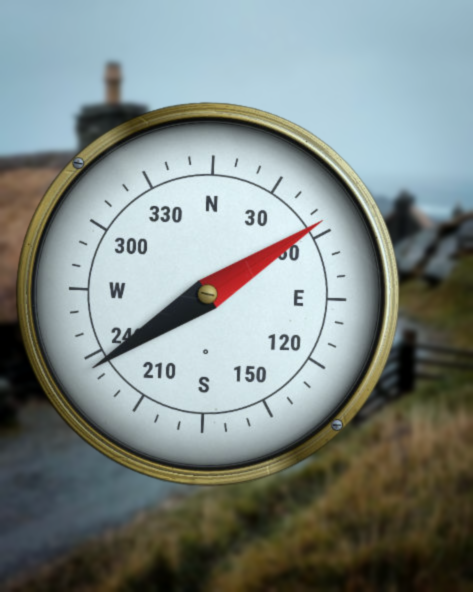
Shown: 55 °
